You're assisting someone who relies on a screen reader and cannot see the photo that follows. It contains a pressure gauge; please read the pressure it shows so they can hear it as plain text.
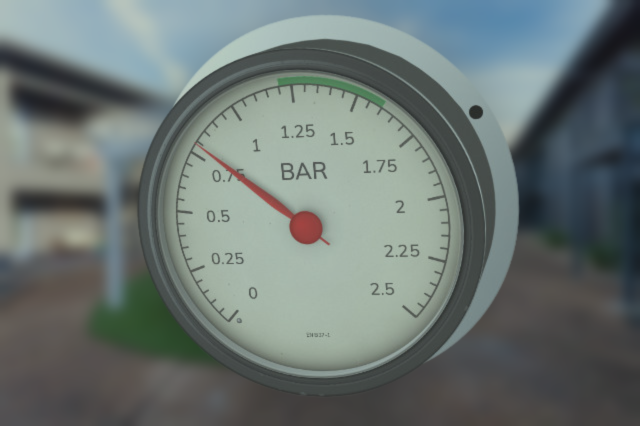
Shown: 0.8 bar
